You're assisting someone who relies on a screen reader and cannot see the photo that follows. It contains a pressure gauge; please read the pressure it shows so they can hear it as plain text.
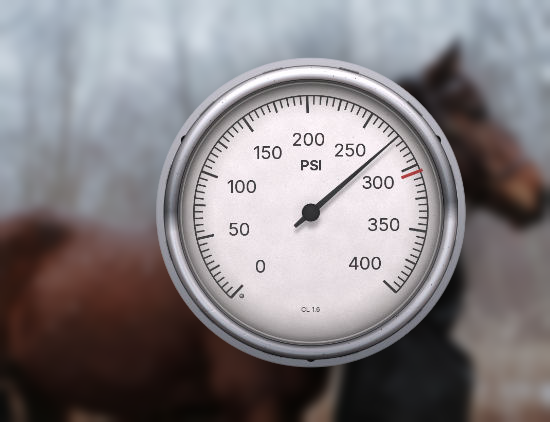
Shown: 275 psi
